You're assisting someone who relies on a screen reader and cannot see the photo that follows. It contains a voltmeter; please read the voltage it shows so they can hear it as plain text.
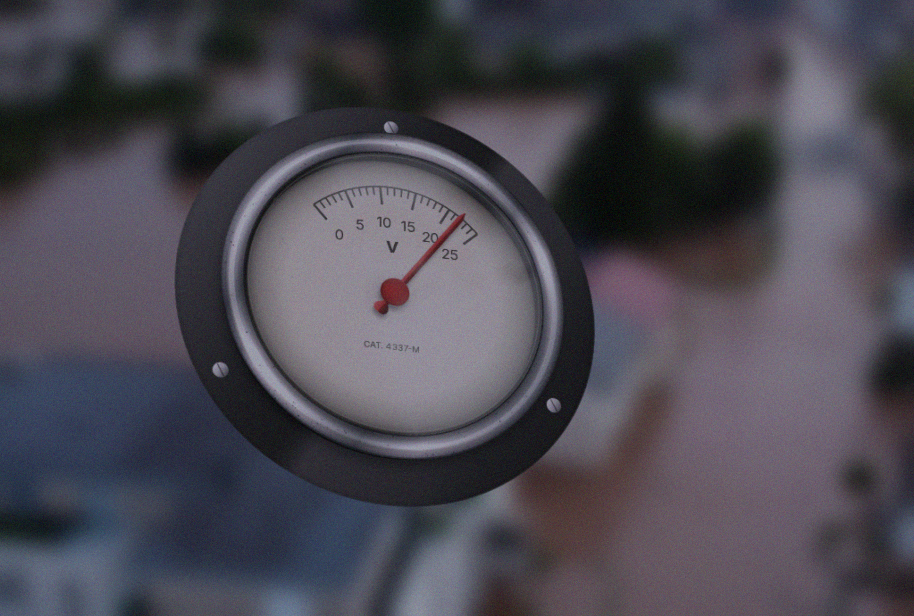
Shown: 22 V
